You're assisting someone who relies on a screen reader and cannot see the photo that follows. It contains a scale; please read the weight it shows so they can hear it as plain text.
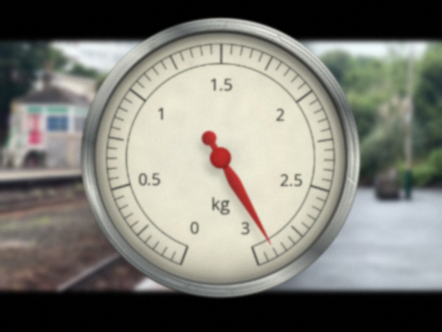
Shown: 2.9 kg
